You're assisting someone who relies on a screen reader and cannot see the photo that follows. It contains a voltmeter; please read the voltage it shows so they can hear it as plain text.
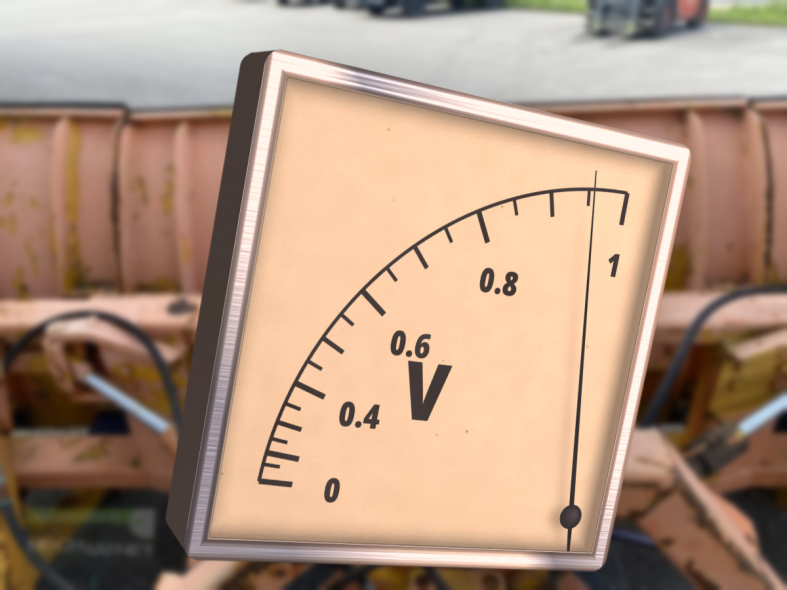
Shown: 0.95 V
